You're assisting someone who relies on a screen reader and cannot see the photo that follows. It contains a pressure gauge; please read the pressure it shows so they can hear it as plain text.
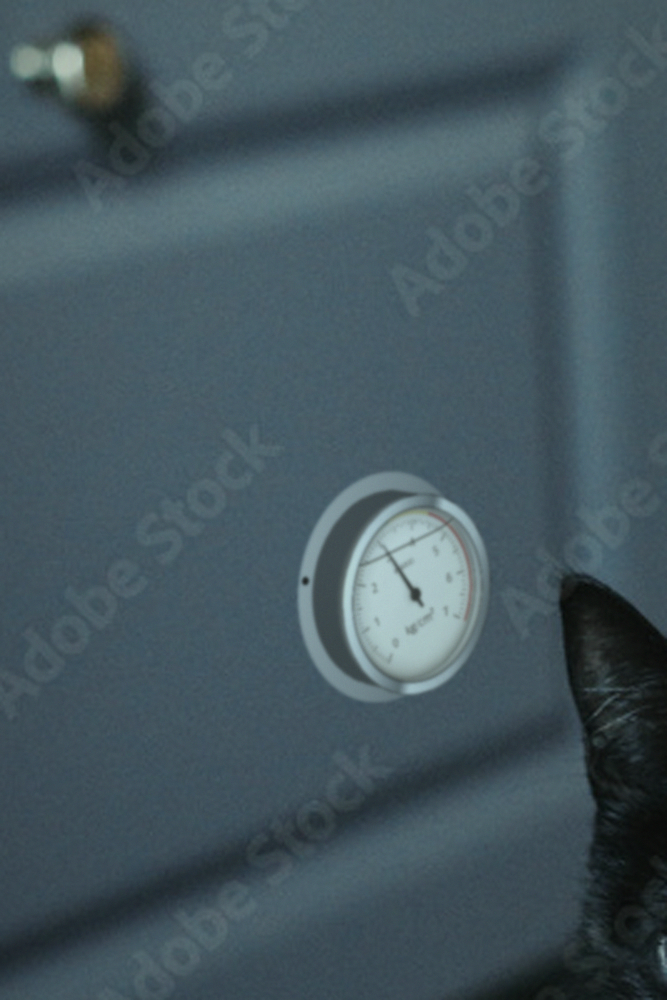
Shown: 3 kg/cm²
